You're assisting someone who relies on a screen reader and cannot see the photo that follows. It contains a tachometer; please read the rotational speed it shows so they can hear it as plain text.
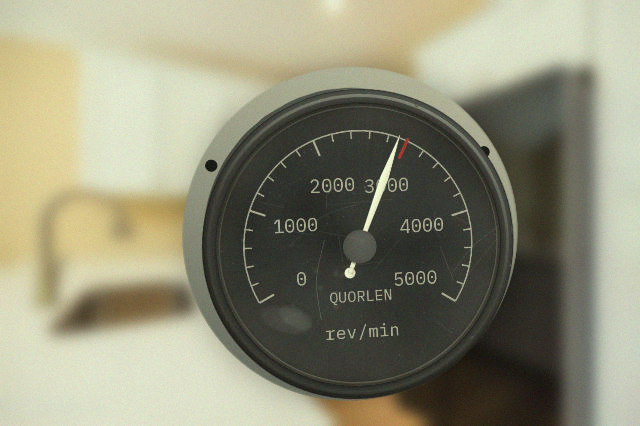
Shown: 2900 rpm
